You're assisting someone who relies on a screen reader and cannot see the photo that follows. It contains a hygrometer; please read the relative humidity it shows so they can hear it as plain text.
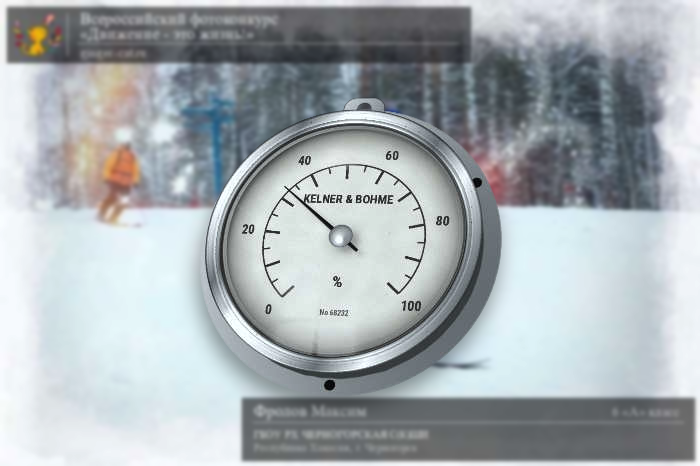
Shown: 32.5 %
